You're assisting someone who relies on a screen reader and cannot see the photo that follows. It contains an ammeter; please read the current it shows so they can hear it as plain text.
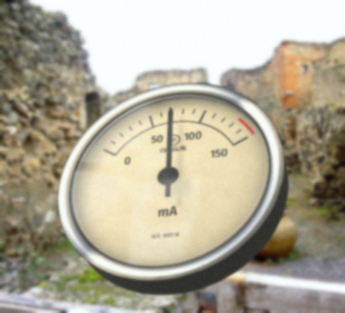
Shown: 70 mA
